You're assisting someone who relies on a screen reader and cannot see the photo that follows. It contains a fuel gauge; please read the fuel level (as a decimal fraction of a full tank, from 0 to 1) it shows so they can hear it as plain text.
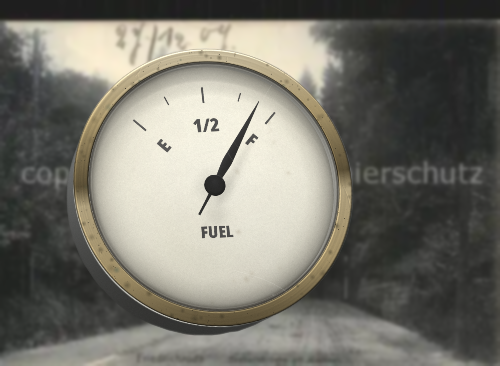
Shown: 0.875
